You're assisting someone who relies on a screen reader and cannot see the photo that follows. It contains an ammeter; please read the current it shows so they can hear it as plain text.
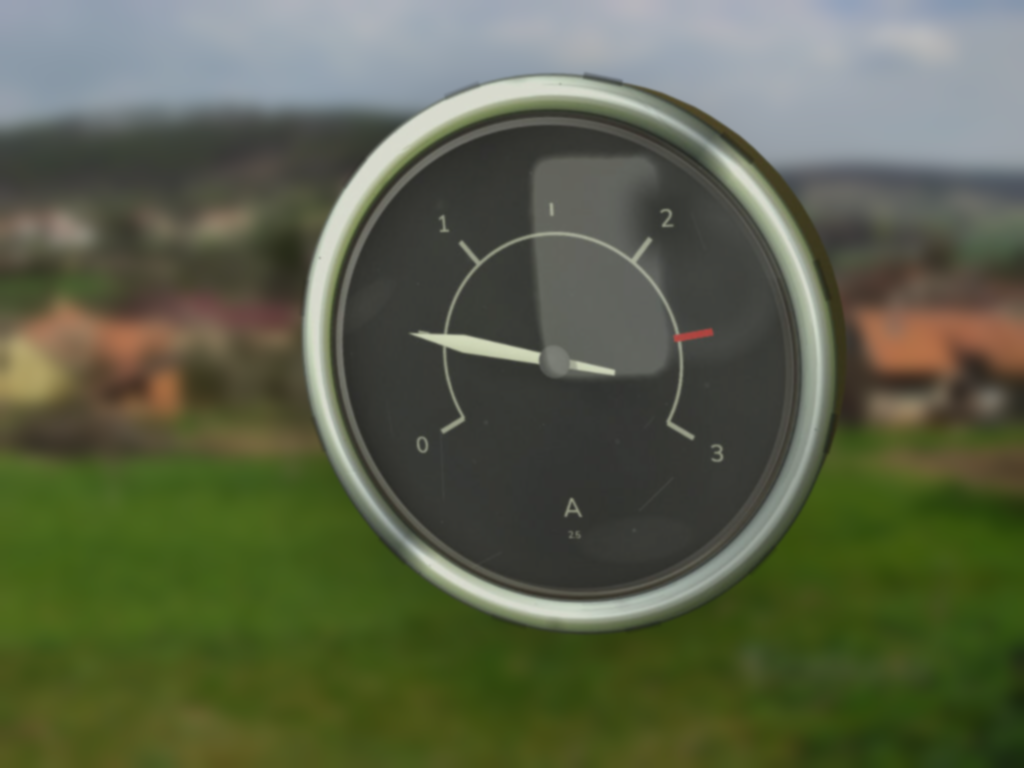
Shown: 0.5 A
